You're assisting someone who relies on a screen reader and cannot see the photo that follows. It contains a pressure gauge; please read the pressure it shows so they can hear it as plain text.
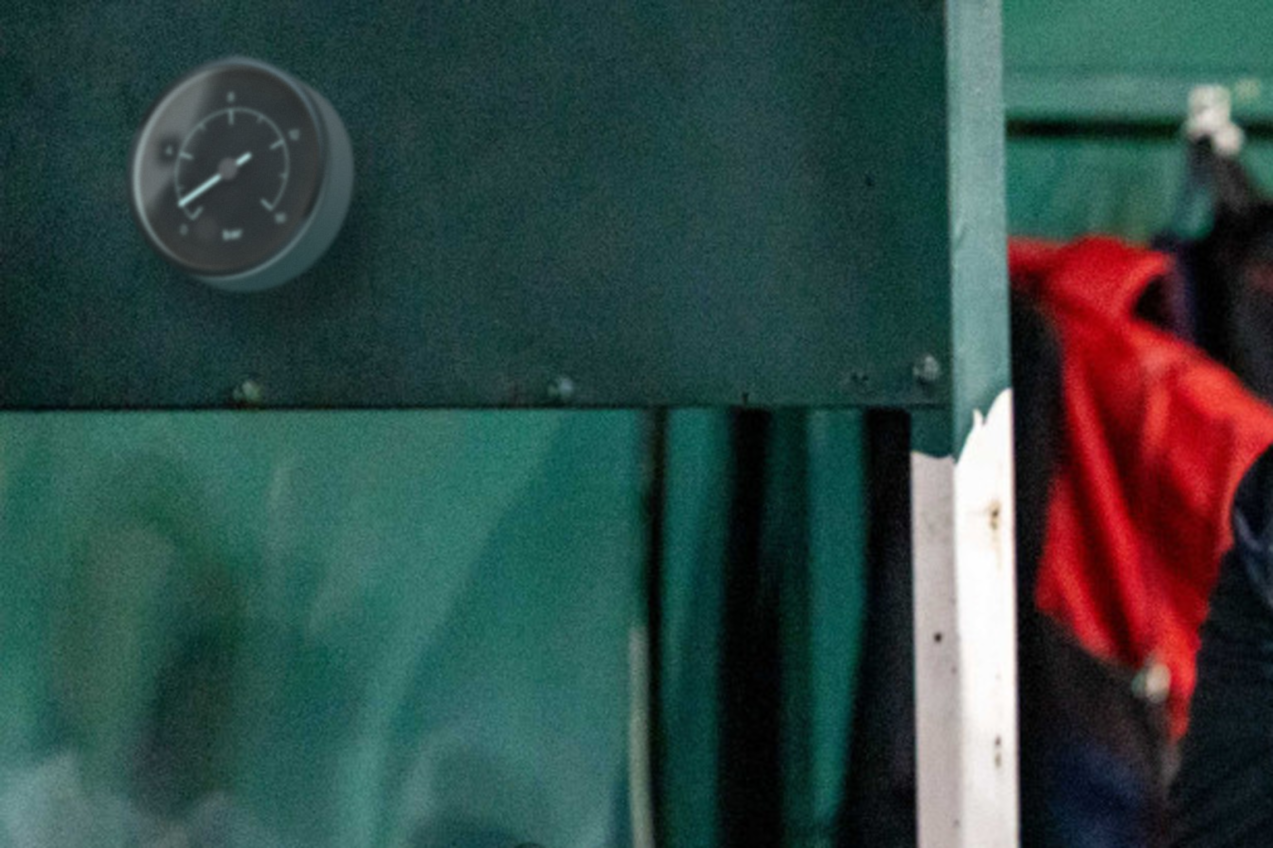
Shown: 1 bar
